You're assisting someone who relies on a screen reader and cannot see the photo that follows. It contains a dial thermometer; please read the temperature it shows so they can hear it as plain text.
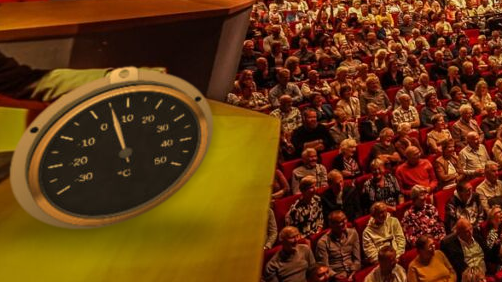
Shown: 5 °C
